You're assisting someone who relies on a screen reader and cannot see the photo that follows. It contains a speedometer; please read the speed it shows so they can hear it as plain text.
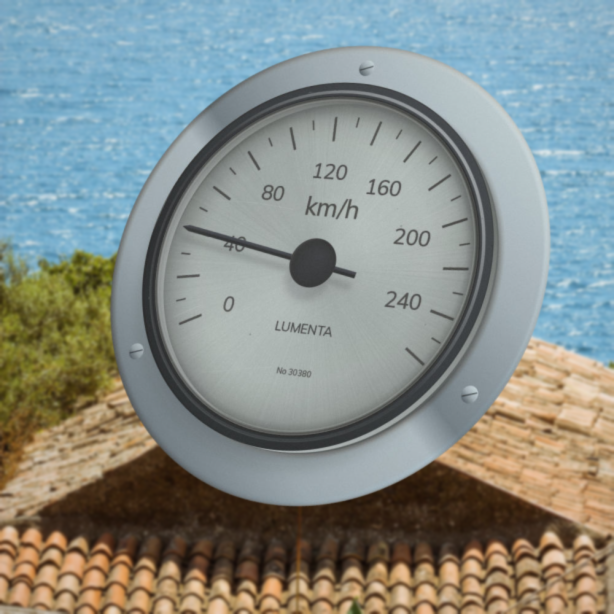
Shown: 40 km/h
